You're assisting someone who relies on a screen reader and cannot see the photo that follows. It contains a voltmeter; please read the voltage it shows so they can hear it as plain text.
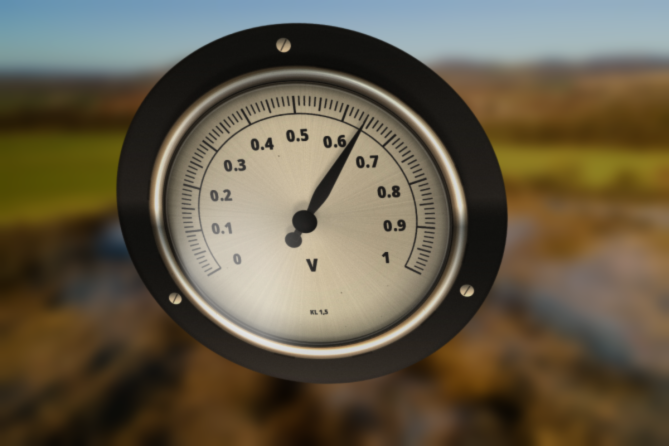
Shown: 0.64 V
